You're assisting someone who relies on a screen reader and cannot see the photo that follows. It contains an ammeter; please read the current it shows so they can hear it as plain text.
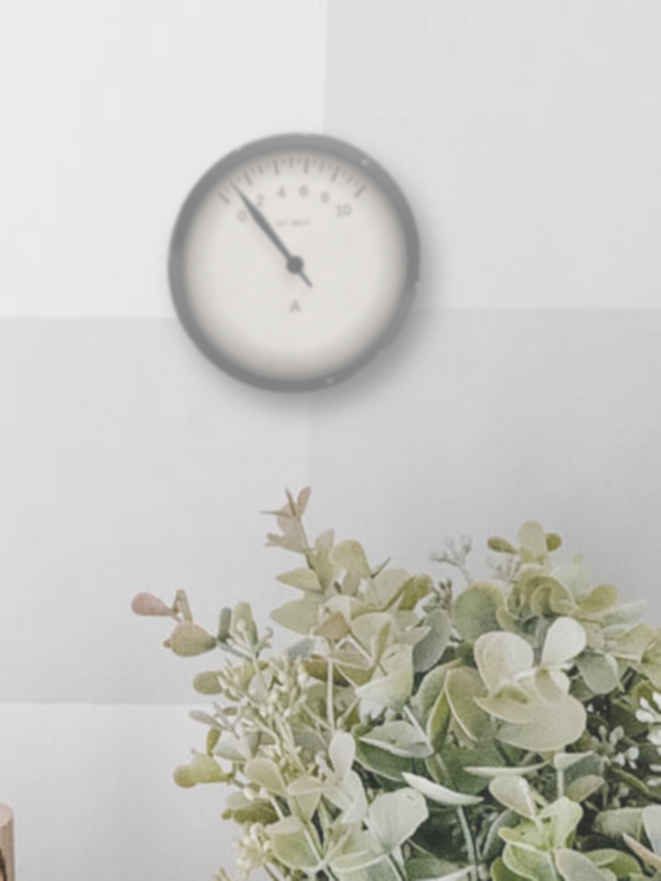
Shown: 1 A
